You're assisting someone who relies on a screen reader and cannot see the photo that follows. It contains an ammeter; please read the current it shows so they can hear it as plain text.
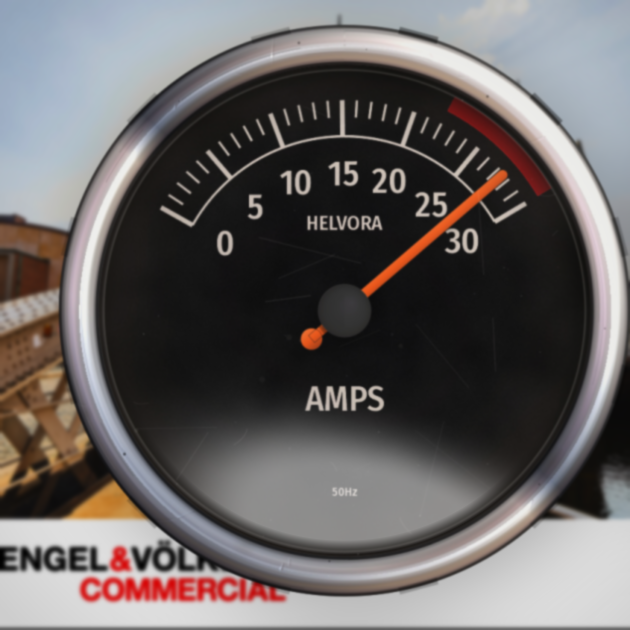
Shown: 27.5 A
